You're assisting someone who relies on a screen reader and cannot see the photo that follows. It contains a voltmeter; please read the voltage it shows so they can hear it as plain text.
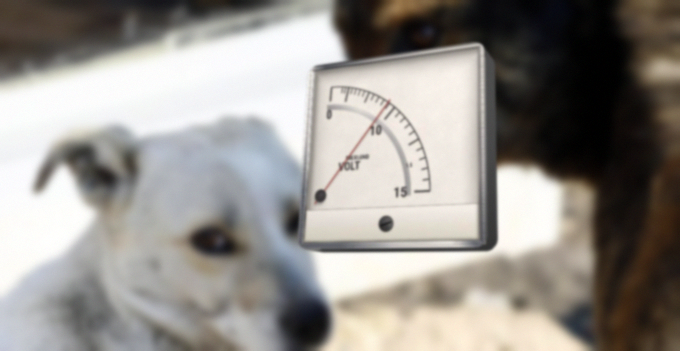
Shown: 9.5 V
